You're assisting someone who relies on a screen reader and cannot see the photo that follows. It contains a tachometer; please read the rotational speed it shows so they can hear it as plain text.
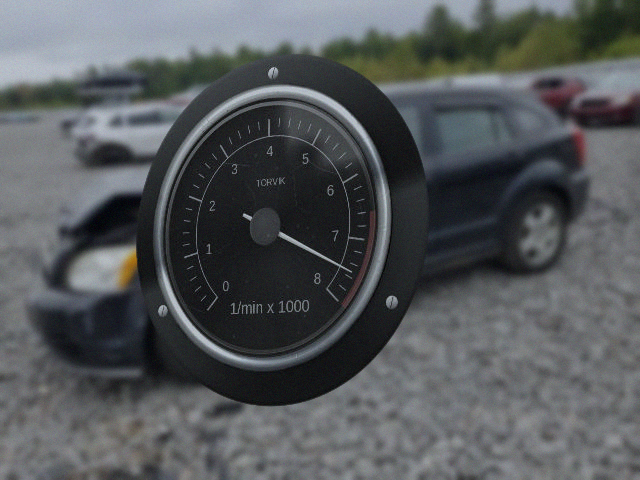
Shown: 7500 rpm
